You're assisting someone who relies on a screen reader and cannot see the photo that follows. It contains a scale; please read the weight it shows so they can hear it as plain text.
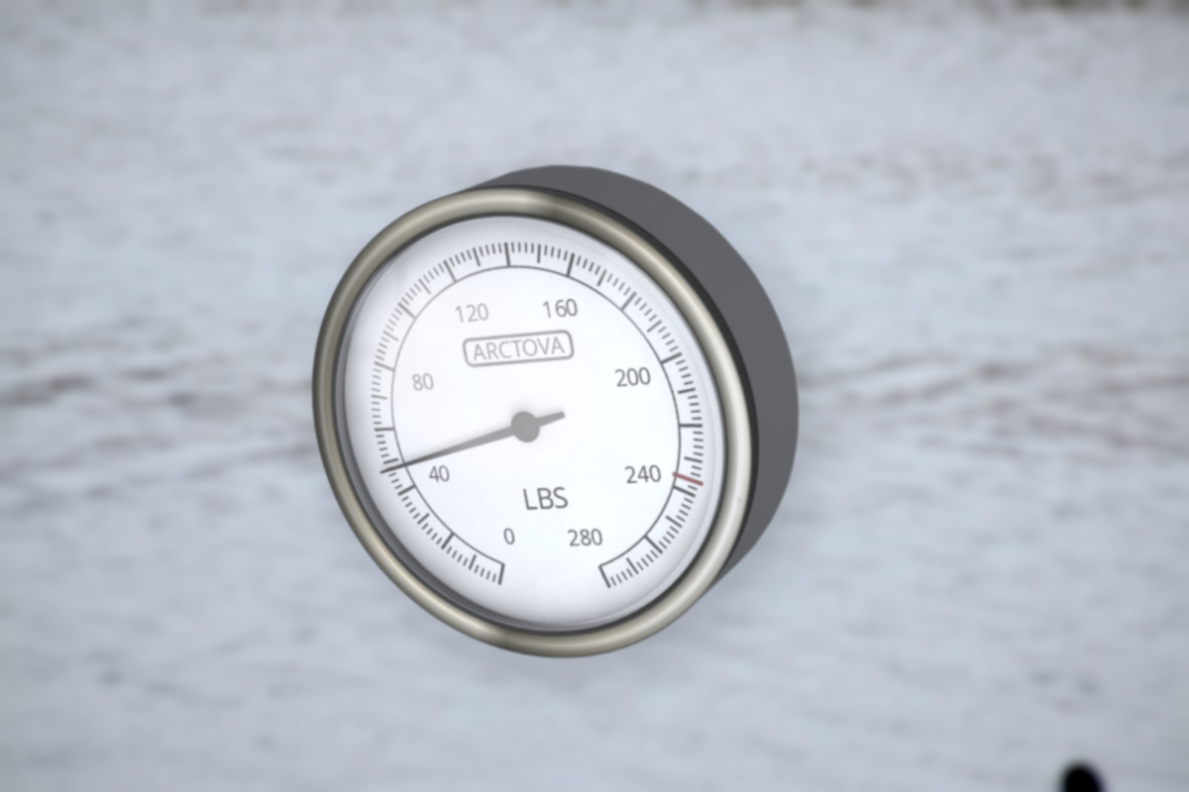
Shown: 48 lb
